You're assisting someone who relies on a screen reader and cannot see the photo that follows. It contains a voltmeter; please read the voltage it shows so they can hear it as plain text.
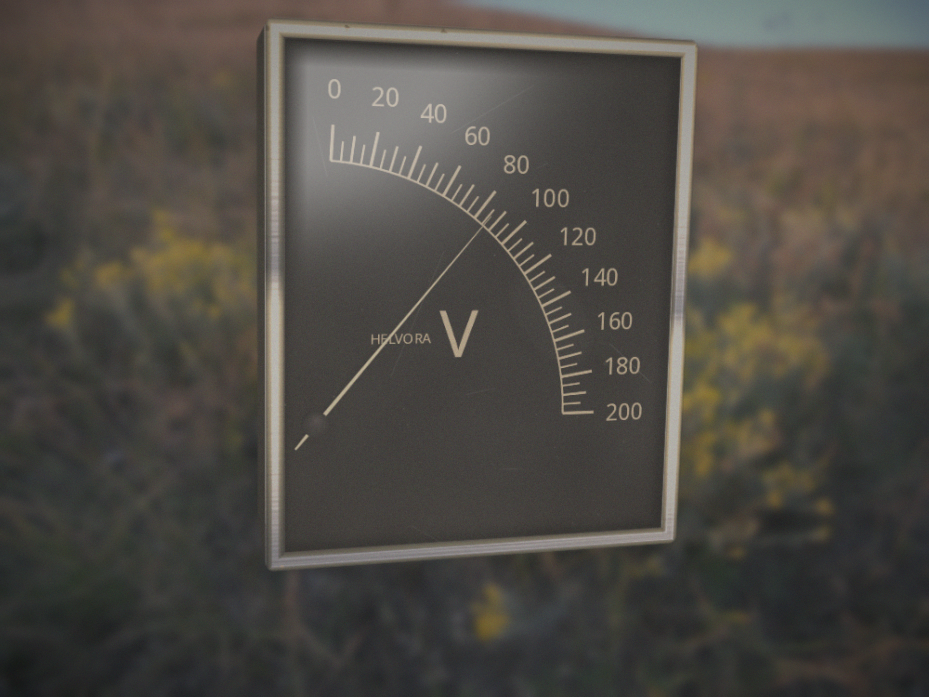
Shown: 85 V
